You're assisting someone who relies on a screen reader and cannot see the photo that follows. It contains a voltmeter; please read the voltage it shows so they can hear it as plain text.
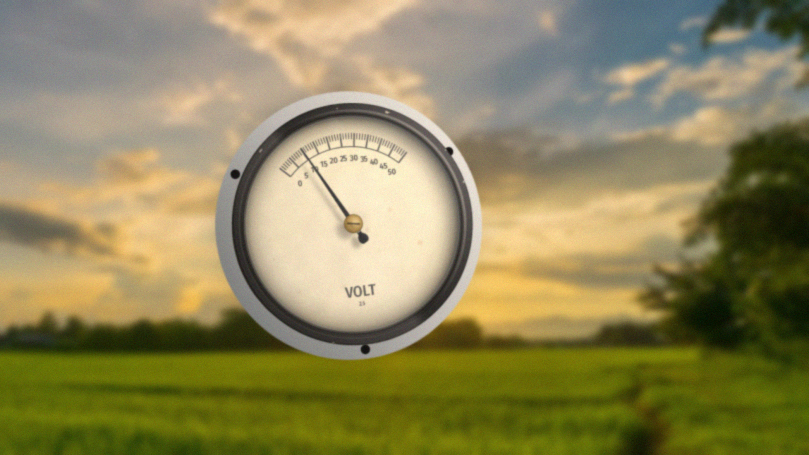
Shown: 10 V
